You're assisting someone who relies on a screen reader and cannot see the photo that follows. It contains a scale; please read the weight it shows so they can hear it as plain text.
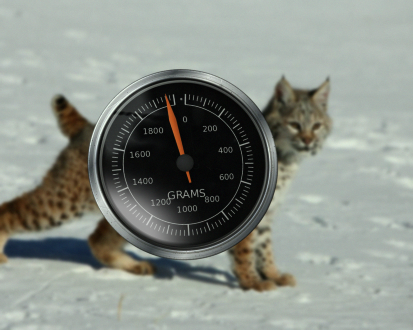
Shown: 1960 g
